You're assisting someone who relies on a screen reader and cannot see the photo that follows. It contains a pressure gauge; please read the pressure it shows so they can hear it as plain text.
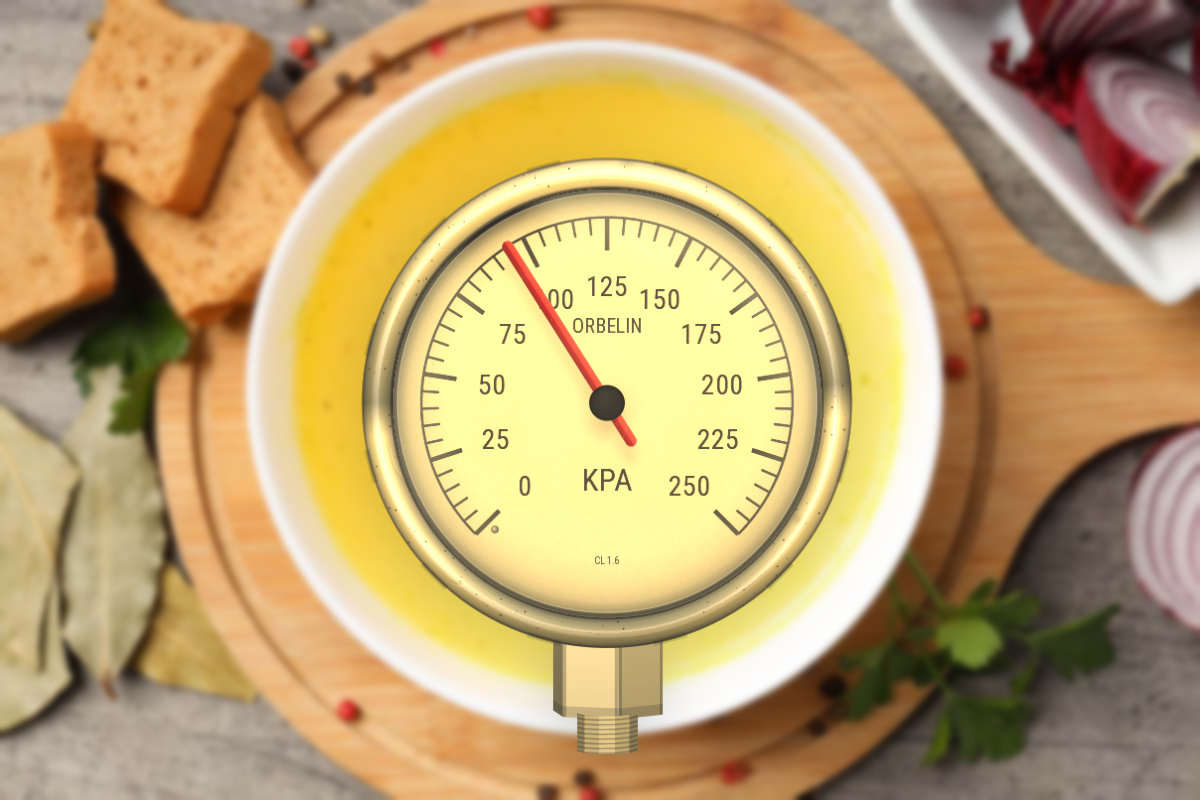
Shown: 95 kPa
